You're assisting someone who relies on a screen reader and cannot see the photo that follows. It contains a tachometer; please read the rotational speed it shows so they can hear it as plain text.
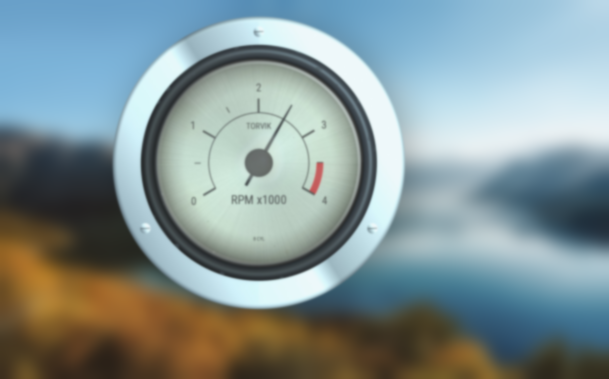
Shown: 2500 rpm
